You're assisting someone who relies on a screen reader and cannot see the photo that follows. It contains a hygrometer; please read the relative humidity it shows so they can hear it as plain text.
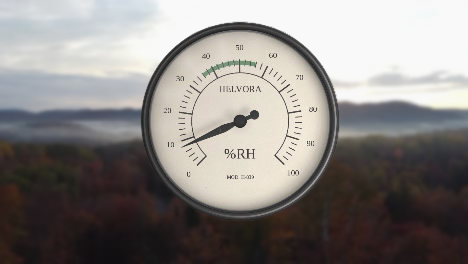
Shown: 8 %
